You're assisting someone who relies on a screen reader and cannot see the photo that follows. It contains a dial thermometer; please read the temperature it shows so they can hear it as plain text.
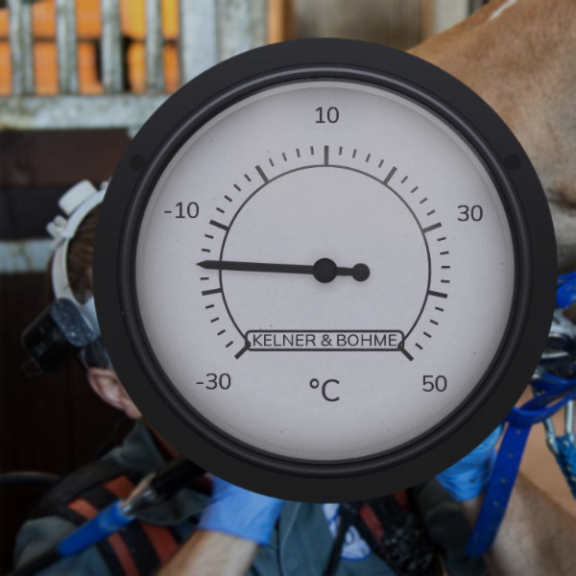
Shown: -16 °C
